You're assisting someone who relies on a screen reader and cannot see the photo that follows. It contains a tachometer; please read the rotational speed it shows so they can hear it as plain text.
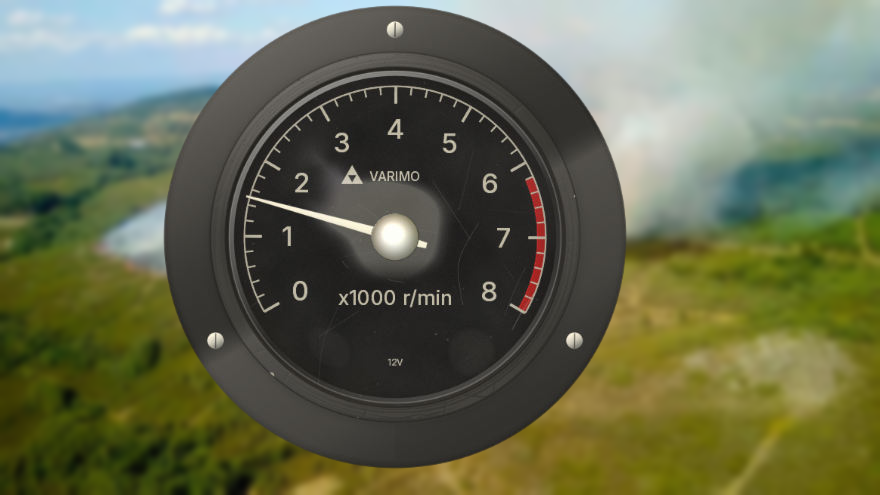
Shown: 1500 rpm
